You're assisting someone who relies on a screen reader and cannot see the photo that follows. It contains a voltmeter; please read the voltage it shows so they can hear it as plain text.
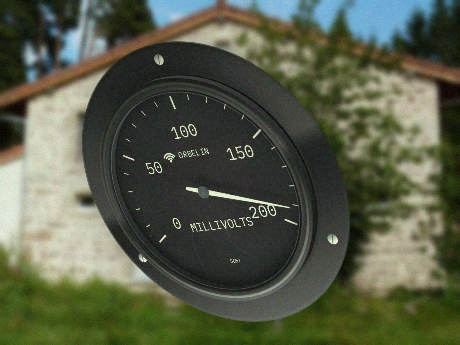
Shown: 190 mV
